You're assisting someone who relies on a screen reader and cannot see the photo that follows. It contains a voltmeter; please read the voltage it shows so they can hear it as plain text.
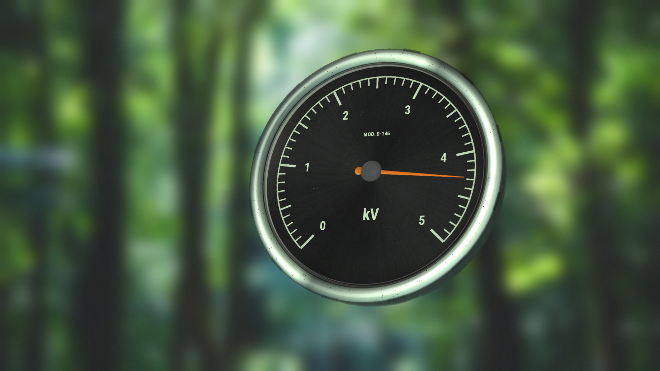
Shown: 4.3 kV
